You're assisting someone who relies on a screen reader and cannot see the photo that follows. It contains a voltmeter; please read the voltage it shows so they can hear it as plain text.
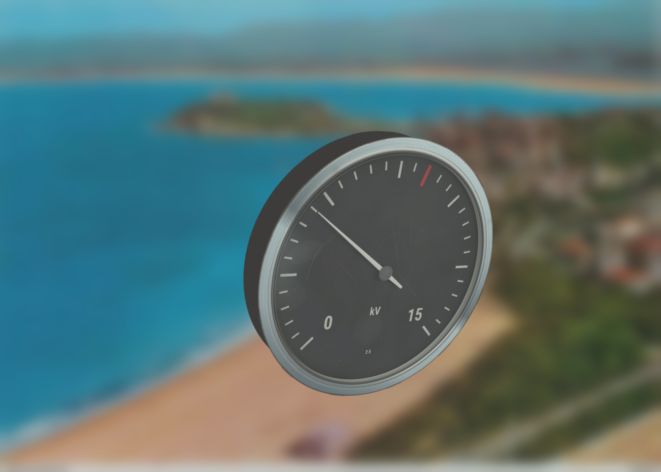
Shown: 4.5 kV
